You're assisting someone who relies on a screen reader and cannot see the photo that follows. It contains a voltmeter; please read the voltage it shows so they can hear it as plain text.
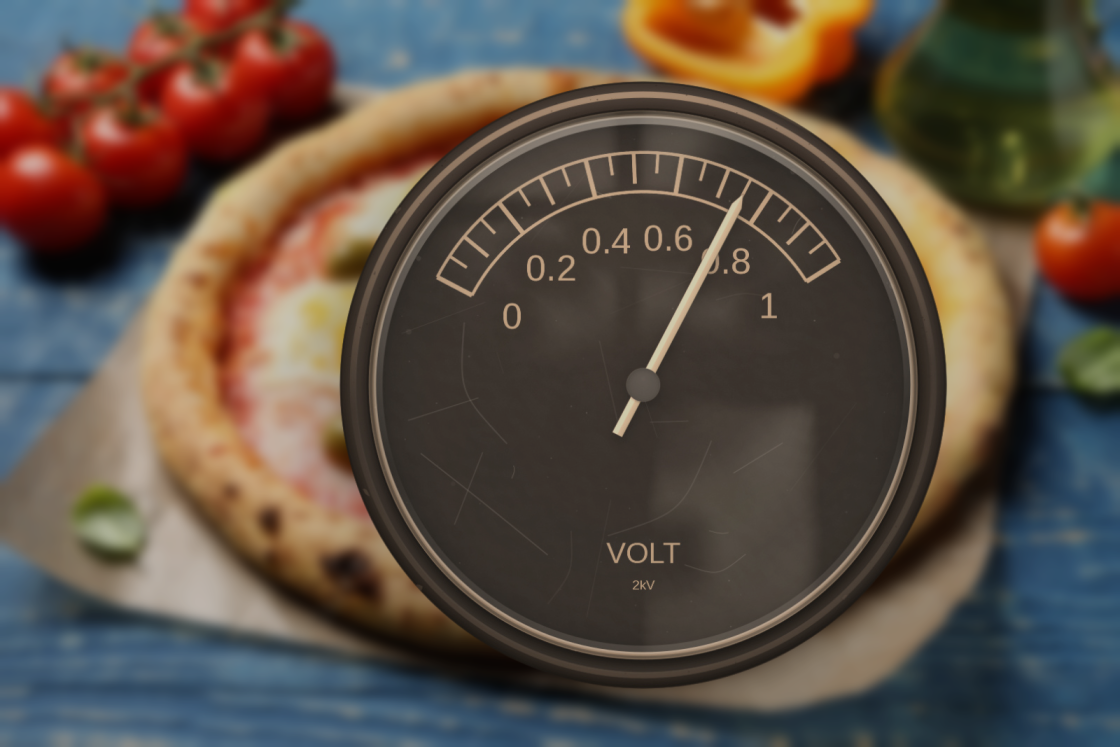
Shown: 0.75 V
